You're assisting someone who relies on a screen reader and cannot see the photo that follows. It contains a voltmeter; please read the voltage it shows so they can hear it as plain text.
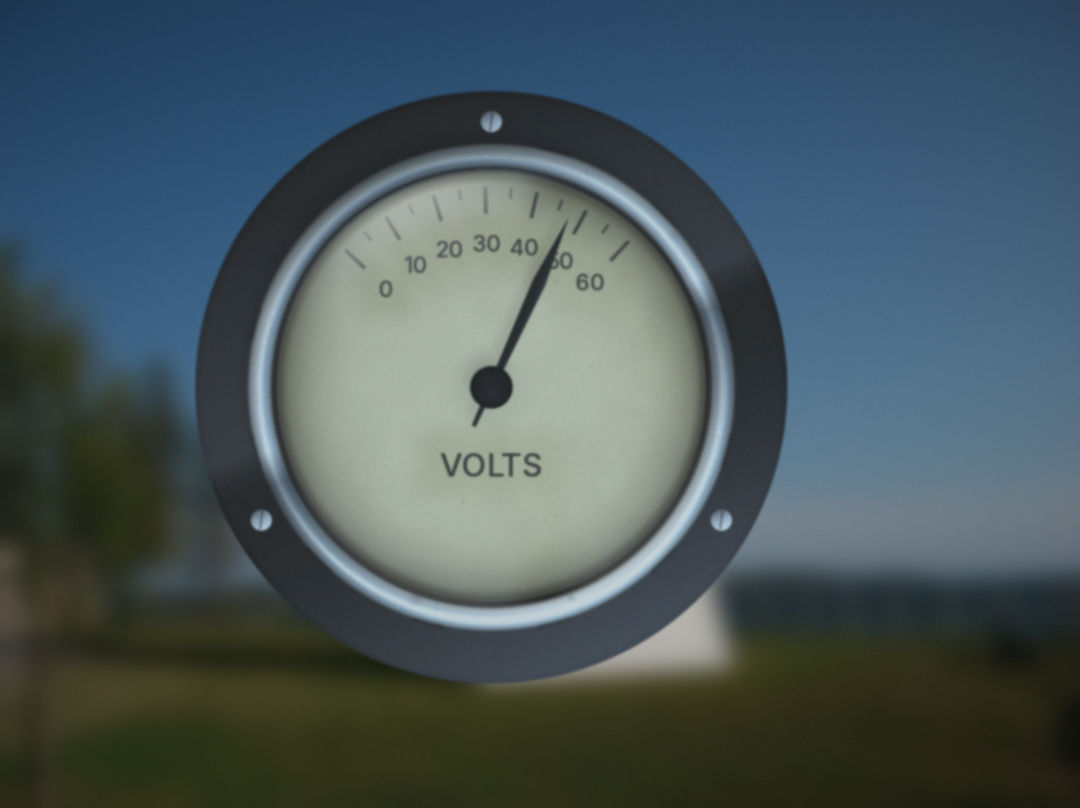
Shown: 47.5 V
